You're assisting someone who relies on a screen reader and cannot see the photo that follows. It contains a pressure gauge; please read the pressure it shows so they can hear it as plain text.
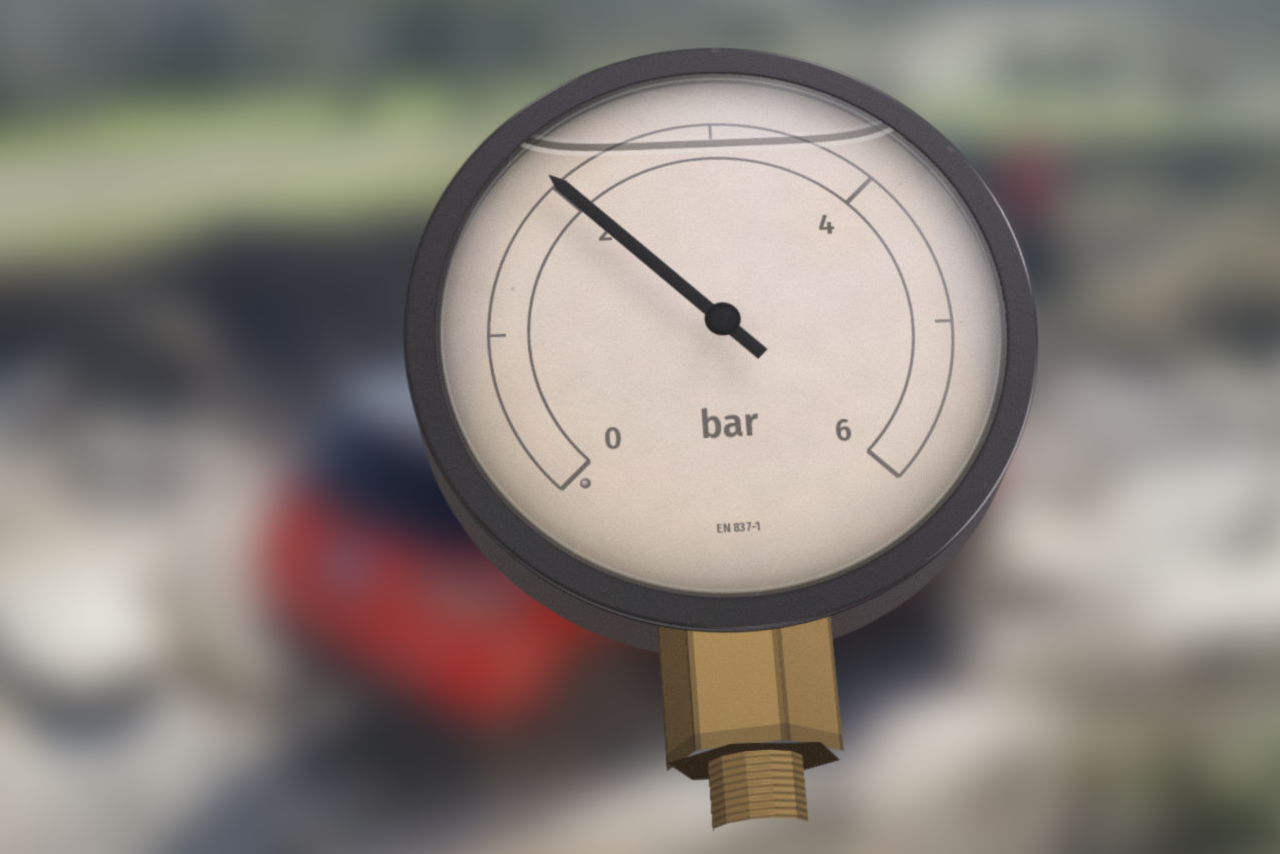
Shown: 2 bar
